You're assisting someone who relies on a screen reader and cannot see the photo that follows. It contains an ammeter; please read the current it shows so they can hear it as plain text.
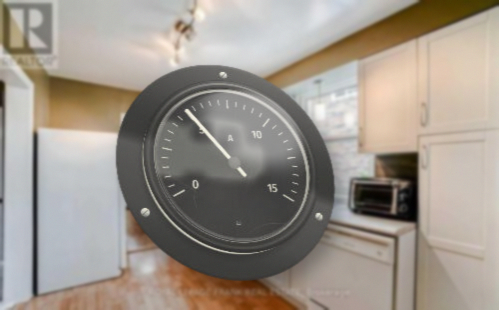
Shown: 5 A
